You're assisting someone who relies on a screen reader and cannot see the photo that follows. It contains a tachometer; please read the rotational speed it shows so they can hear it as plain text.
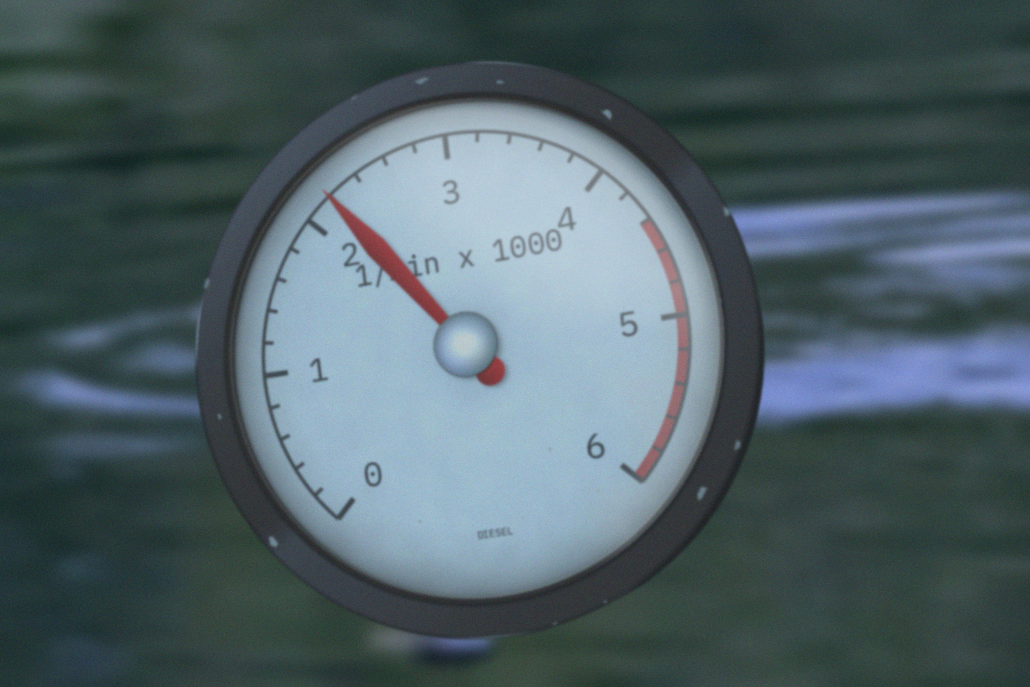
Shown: 2200 rpm
